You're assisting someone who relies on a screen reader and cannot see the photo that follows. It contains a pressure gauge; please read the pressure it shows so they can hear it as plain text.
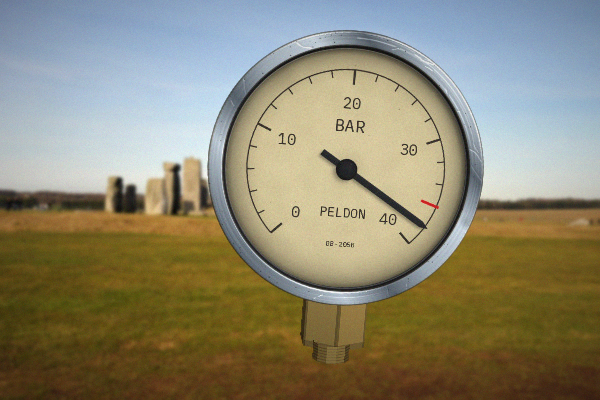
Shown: 38 bar
